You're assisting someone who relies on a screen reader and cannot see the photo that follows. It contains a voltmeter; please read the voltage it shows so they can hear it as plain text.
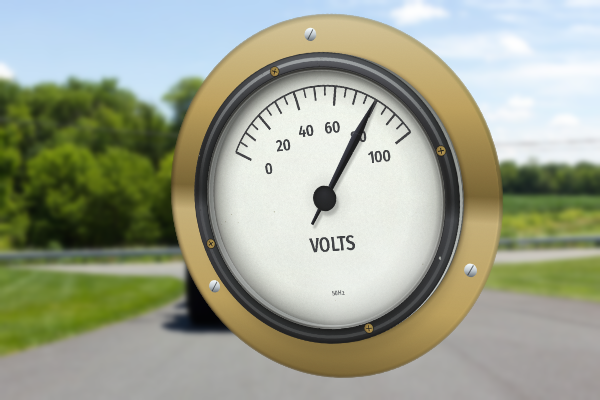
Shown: 80 V
